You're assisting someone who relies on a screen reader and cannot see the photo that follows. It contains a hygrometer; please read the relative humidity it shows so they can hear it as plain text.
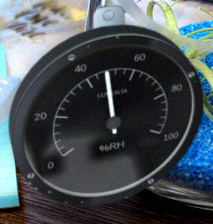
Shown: 48 %
